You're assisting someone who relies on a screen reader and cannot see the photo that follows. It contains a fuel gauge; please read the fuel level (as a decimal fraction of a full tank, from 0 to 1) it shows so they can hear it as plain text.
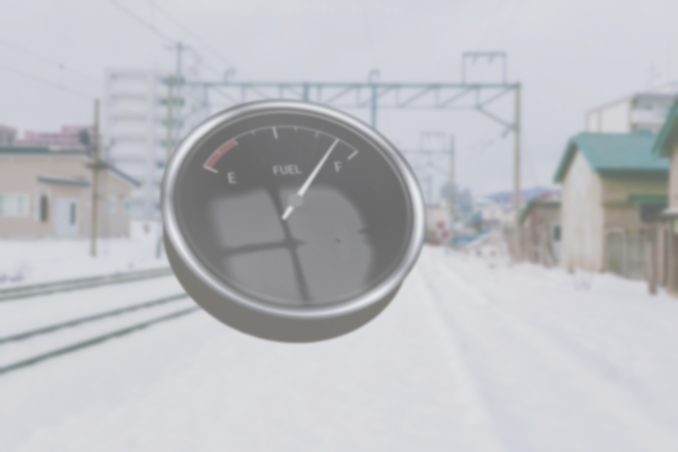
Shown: 0.875
